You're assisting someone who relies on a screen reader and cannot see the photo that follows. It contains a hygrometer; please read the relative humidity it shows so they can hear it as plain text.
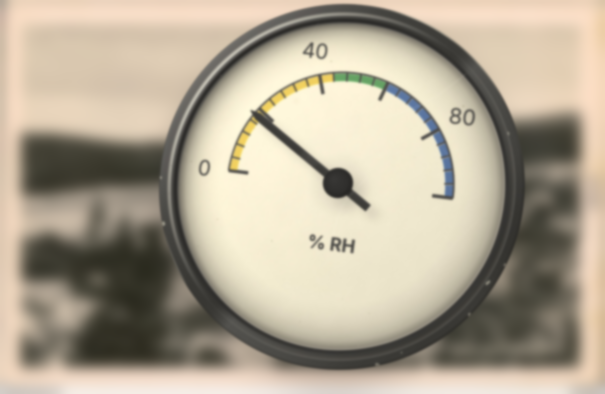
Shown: 18 %
